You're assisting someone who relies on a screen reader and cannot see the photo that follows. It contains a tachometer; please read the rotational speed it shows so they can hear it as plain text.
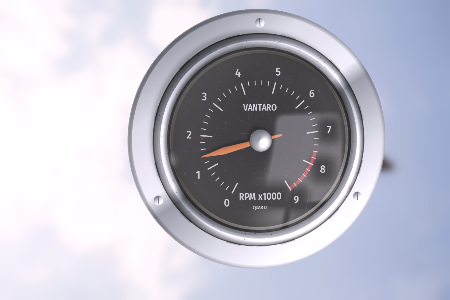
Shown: 1400 rpm
